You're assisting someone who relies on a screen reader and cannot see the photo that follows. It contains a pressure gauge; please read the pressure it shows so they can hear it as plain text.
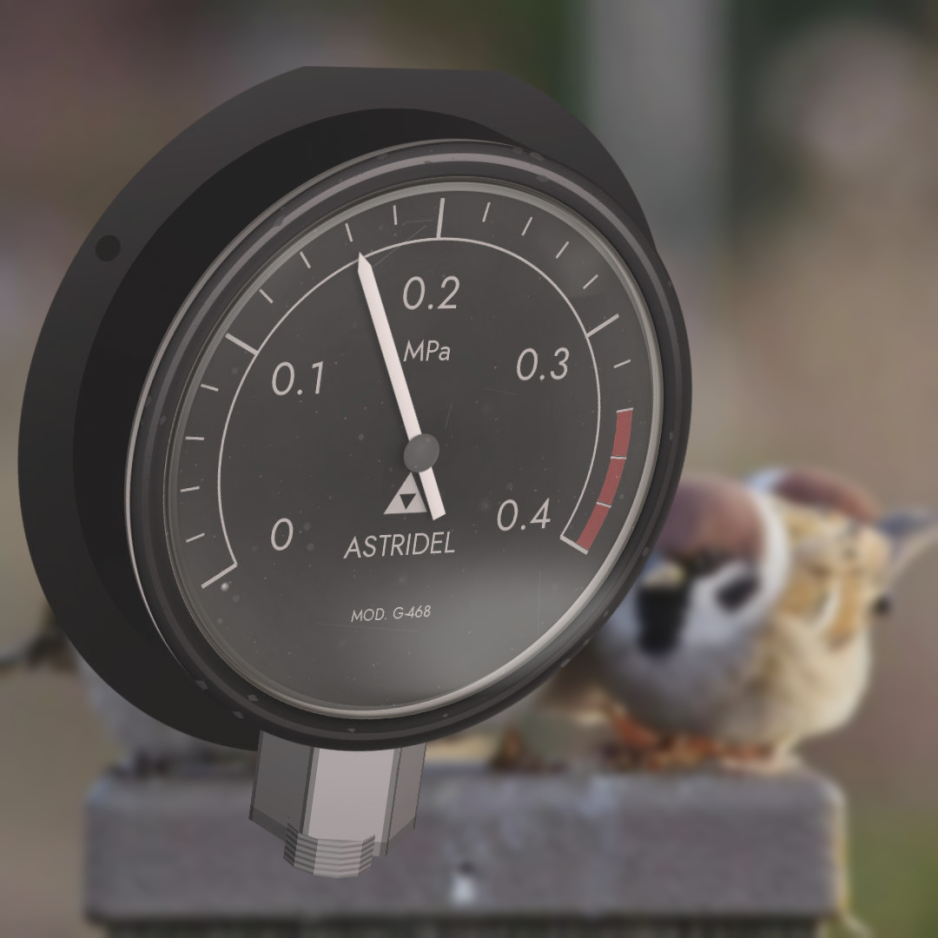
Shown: 0.16 MPa
